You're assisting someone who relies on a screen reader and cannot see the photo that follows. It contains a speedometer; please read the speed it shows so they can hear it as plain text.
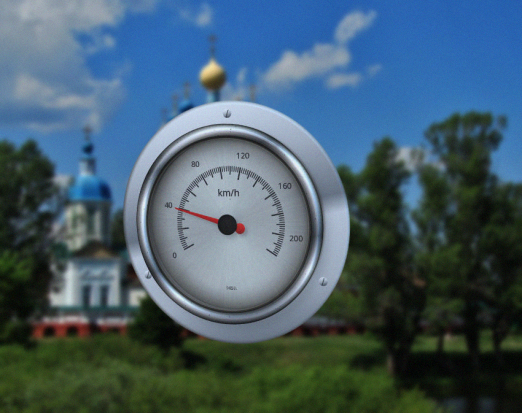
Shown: 40 km/h
